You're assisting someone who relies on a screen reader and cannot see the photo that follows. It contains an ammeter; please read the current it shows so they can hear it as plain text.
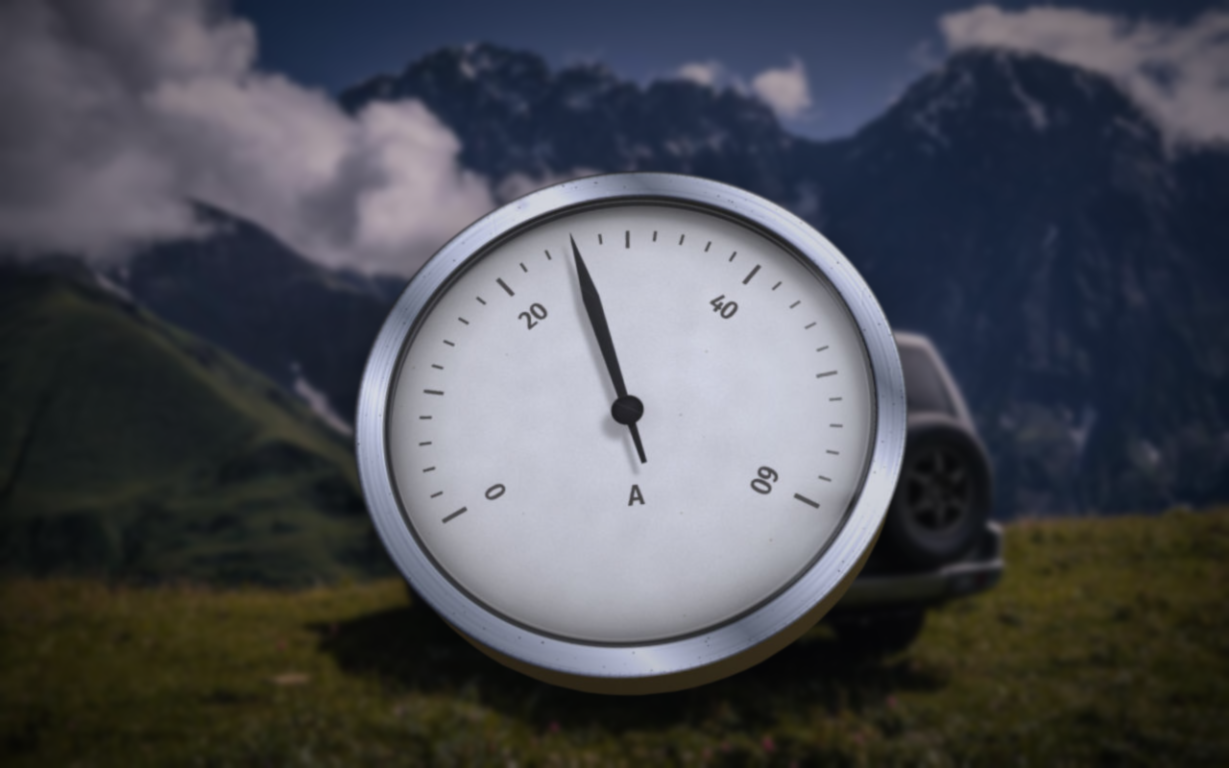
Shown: 26 A
